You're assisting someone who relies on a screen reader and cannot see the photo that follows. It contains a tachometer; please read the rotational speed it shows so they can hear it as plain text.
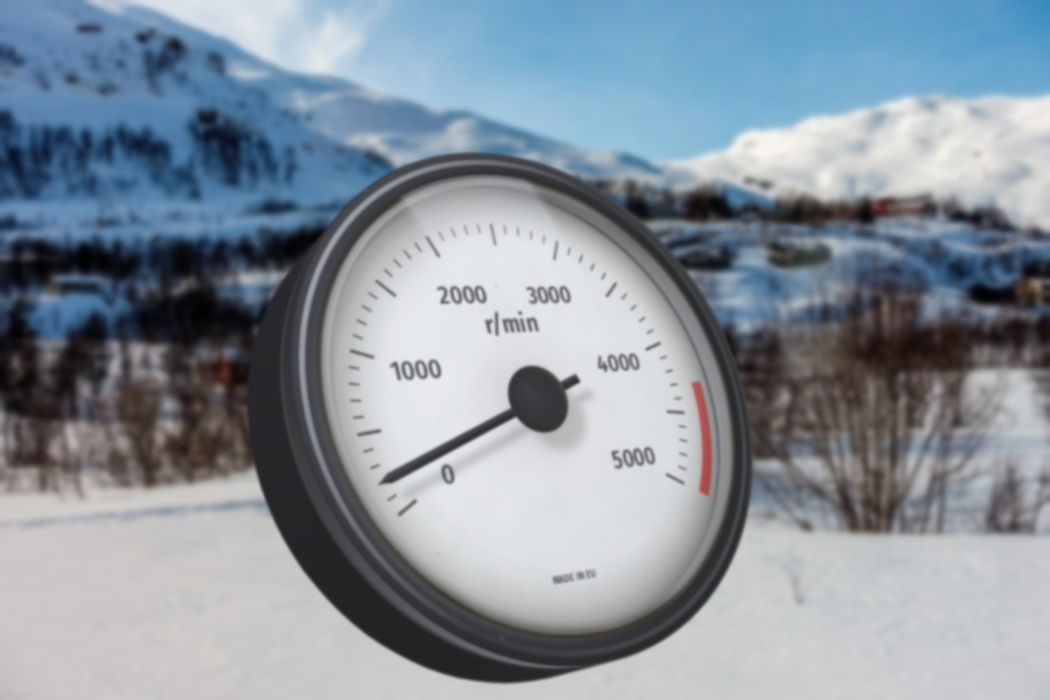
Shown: 200 rpm
